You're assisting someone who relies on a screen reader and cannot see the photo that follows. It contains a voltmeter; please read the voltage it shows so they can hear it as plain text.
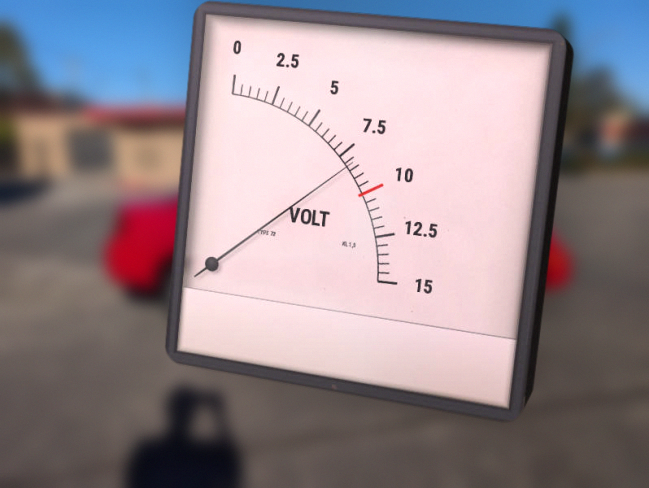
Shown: 8.25 V
